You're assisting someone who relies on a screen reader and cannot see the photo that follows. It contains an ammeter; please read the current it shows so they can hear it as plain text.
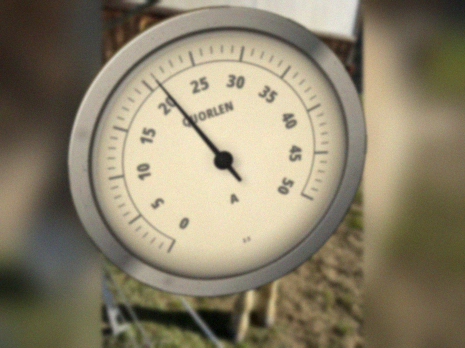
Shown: 21 A
